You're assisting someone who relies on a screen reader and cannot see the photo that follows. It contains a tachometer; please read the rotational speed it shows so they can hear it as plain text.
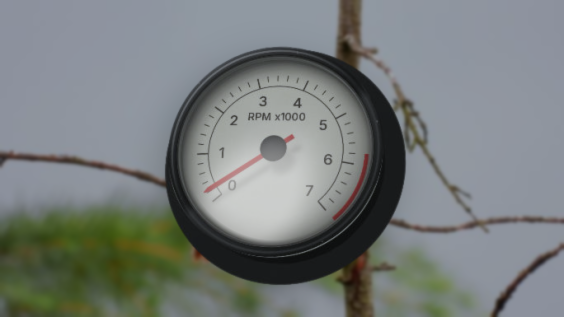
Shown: 200 rpm
